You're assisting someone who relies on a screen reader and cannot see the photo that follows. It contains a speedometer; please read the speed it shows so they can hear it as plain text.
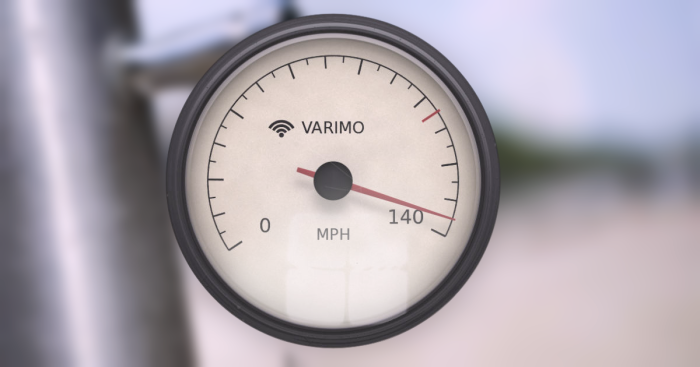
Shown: 135 mph
